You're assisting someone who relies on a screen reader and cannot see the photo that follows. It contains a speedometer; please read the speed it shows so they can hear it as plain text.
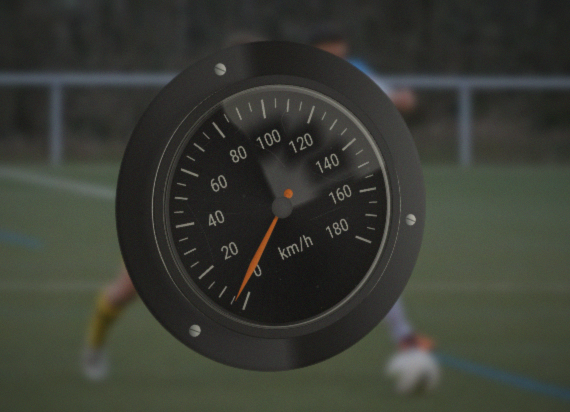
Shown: 5 km/h
